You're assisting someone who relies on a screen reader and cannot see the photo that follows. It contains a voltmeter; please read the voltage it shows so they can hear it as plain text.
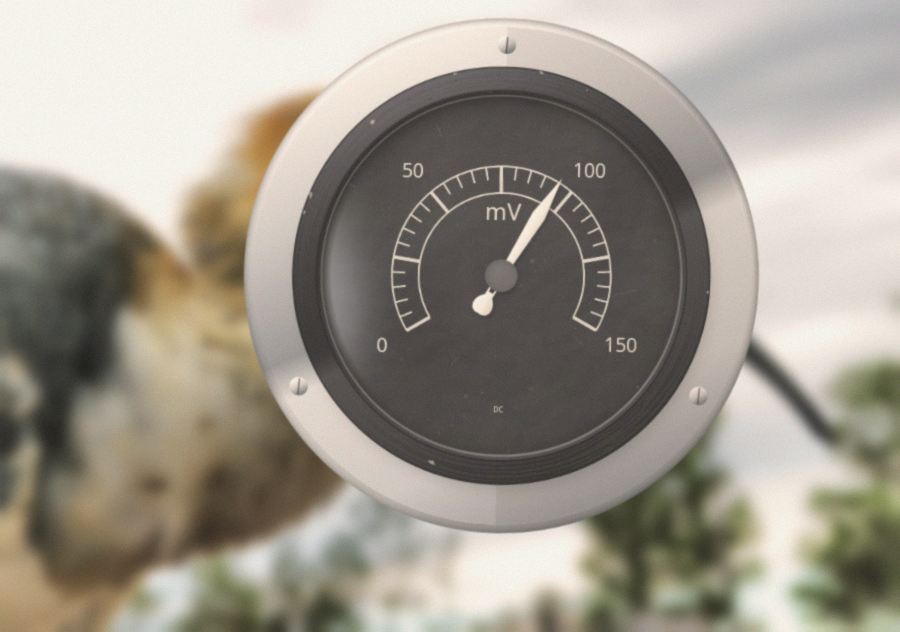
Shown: 95 mV
